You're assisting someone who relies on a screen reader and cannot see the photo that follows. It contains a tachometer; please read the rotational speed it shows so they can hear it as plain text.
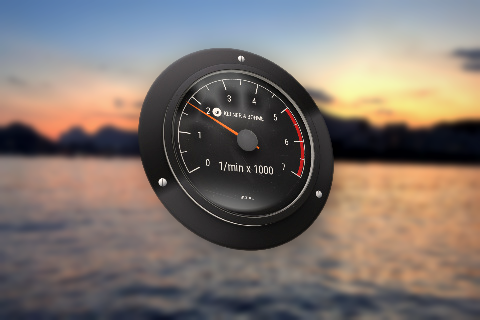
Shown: 1750 rpm
